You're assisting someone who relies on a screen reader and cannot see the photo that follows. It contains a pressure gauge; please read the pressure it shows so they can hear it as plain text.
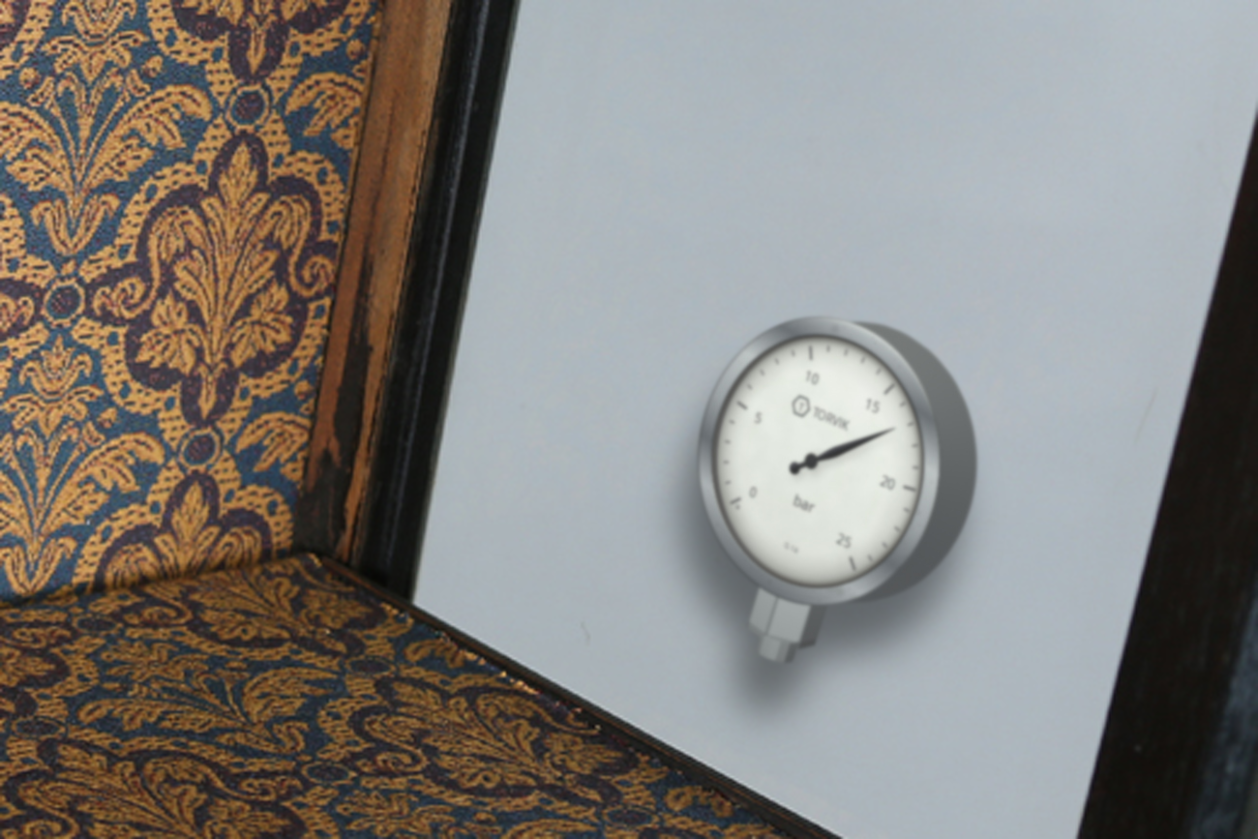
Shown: 17 bar
